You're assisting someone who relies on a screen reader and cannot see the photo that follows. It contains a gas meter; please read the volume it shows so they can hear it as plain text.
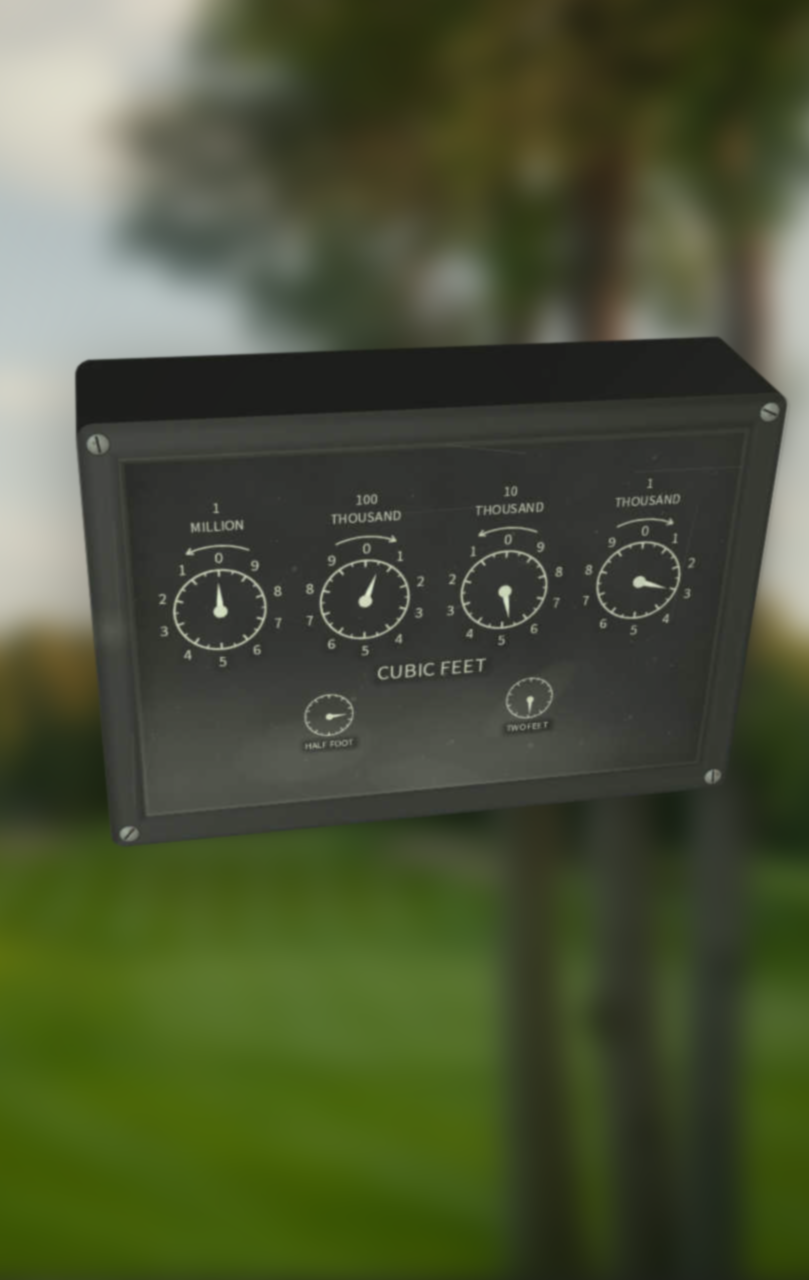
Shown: 5300 ft³
